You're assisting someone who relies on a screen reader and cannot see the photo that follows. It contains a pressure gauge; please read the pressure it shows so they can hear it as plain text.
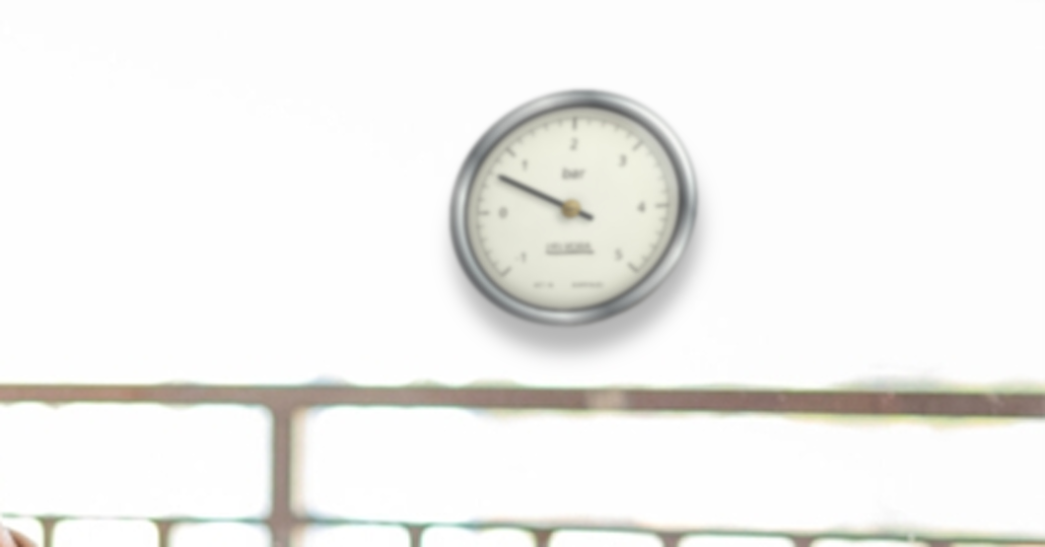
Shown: 0.6 bar
